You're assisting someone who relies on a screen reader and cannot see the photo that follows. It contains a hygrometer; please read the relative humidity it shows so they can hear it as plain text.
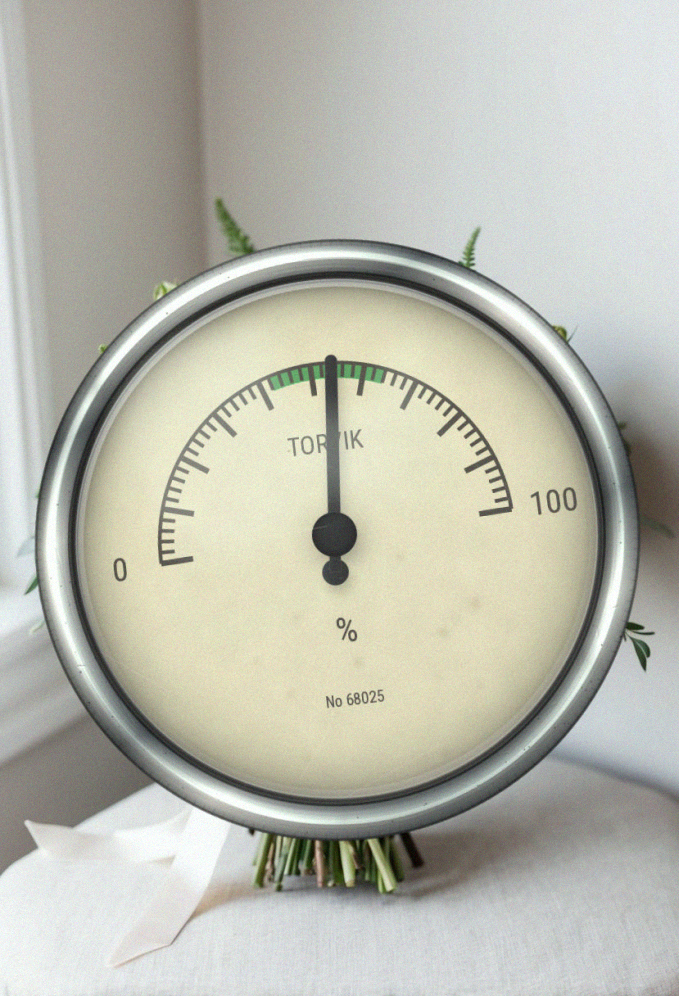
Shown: 54 %
